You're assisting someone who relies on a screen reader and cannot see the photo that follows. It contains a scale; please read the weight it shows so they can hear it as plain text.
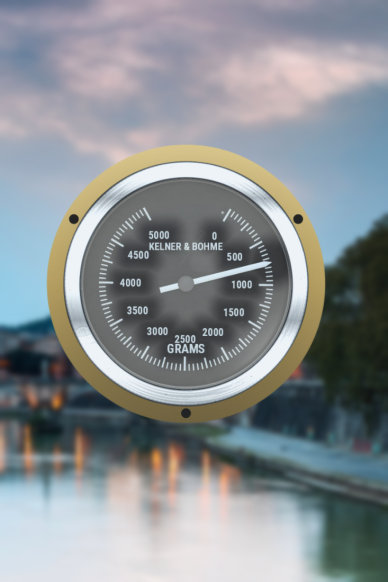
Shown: 750 g
